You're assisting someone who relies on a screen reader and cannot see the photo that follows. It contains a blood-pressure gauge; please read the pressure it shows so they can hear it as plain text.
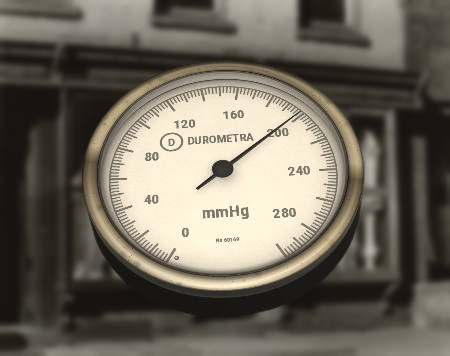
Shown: 200 mmHg
